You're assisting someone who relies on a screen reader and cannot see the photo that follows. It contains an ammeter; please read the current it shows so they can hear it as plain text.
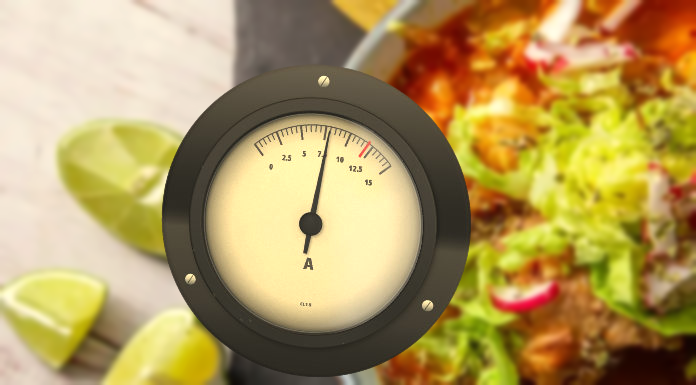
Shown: 8 A
